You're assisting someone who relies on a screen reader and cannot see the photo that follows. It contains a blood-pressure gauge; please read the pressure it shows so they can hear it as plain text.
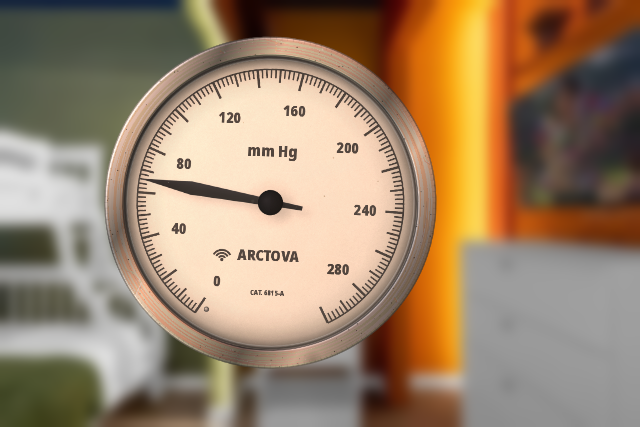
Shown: 66 mmHg
